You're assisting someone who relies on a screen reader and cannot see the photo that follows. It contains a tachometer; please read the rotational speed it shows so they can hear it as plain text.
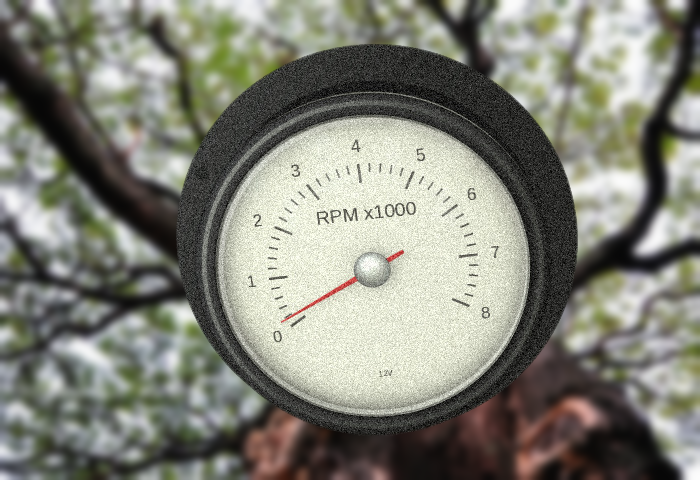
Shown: 200 rpm
